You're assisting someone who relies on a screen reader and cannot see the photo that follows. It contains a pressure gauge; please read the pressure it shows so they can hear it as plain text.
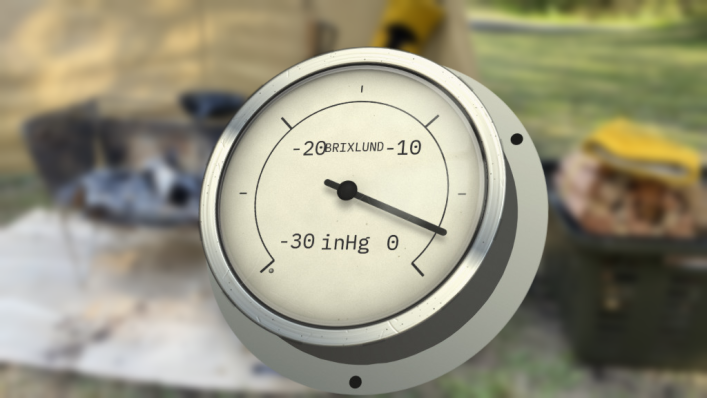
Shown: -2.5 inHg
